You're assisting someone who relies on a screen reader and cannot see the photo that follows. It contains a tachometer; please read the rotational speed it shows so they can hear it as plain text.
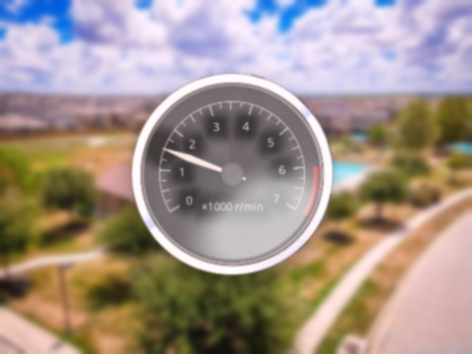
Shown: 1500 rpm
